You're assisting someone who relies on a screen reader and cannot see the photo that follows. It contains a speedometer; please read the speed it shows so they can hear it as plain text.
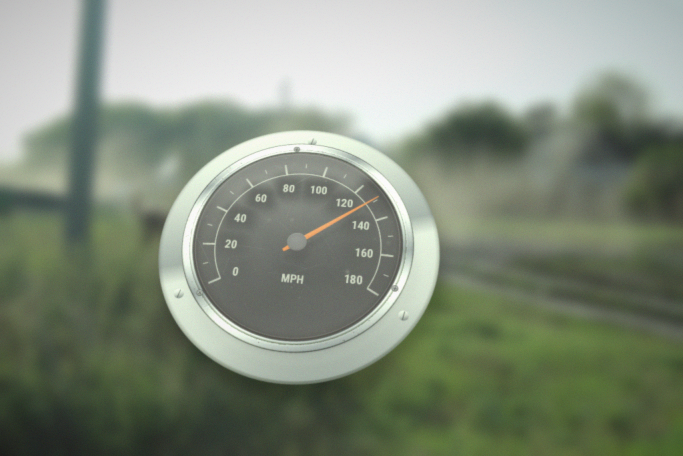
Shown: 130 mph
